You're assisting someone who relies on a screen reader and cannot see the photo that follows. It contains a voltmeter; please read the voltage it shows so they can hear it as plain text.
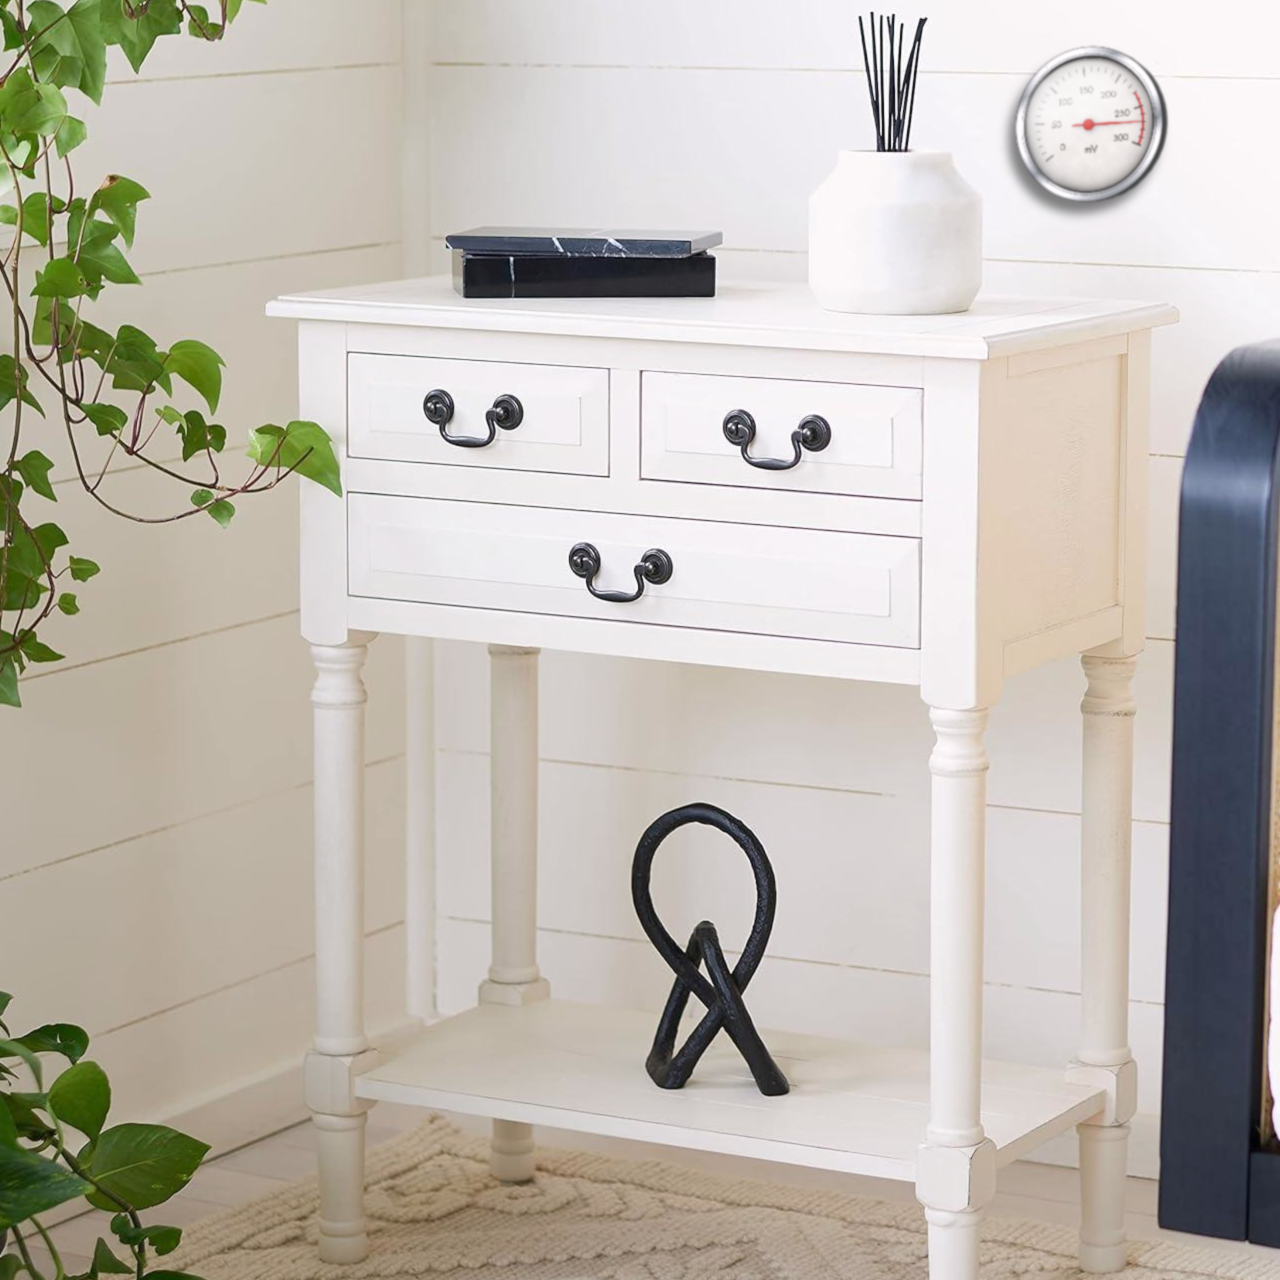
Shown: 270 mV
